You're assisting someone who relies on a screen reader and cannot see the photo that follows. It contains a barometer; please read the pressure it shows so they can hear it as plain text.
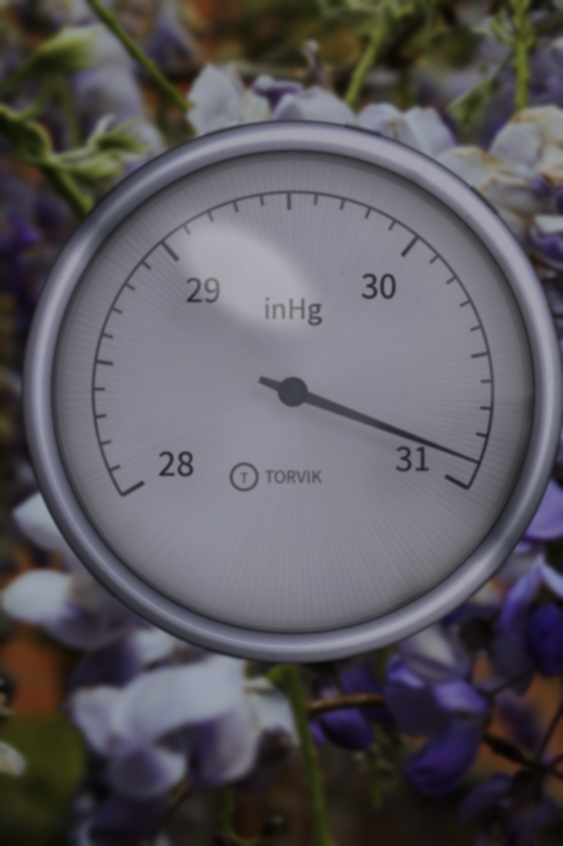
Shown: 30.9 inHg
